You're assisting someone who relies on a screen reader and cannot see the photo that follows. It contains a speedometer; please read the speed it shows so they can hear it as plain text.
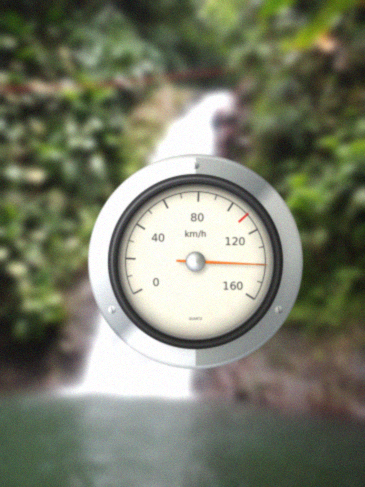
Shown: 140 km/h
